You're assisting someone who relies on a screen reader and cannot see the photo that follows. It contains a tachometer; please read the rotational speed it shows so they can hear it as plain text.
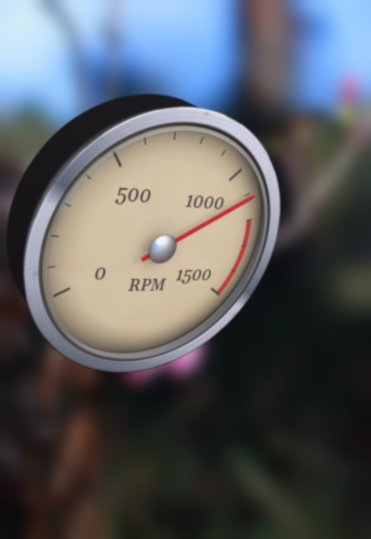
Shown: 1100 rpm
